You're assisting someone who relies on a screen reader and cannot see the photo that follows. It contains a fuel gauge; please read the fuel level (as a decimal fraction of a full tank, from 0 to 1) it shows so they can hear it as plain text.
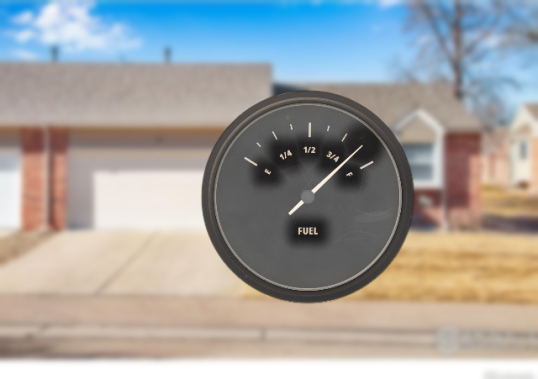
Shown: 0.875
